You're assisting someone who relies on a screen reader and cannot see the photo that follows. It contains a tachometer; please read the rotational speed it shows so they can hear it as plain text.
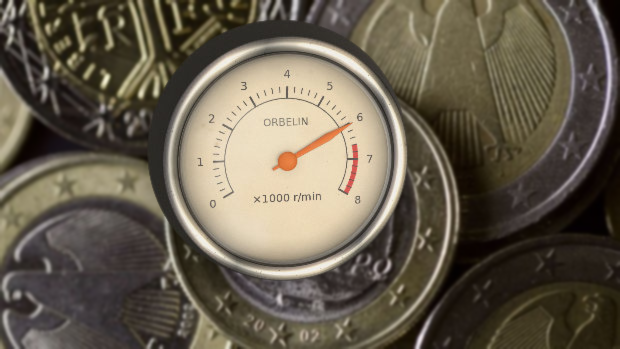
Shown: 6000 rpm
